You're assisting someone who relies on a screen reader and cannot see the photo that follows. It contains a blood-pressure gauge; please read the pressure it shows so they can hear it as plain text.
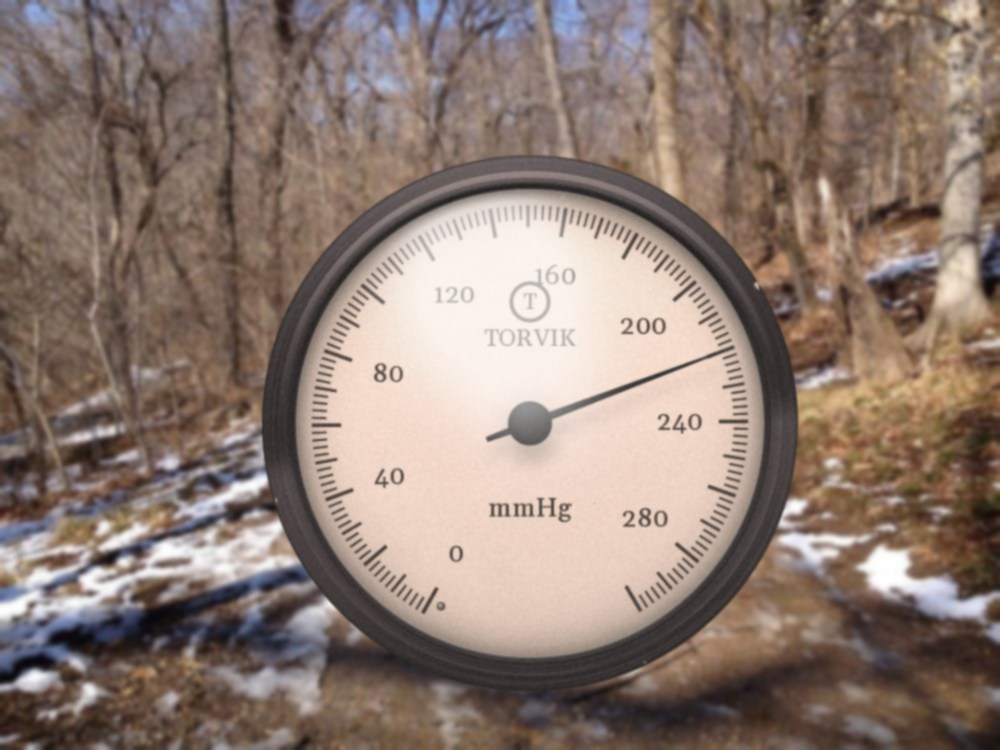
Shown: 220 mmHg
